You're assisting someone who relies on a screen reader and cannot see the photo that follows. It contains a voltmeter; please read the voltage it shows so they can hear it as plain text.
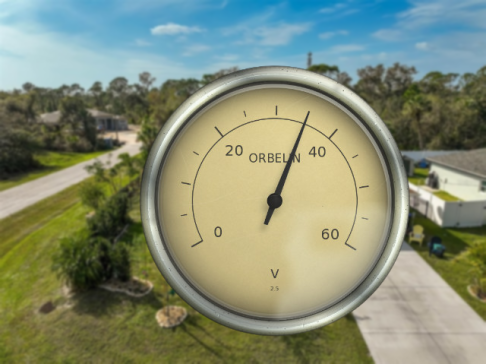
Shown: 35 V
